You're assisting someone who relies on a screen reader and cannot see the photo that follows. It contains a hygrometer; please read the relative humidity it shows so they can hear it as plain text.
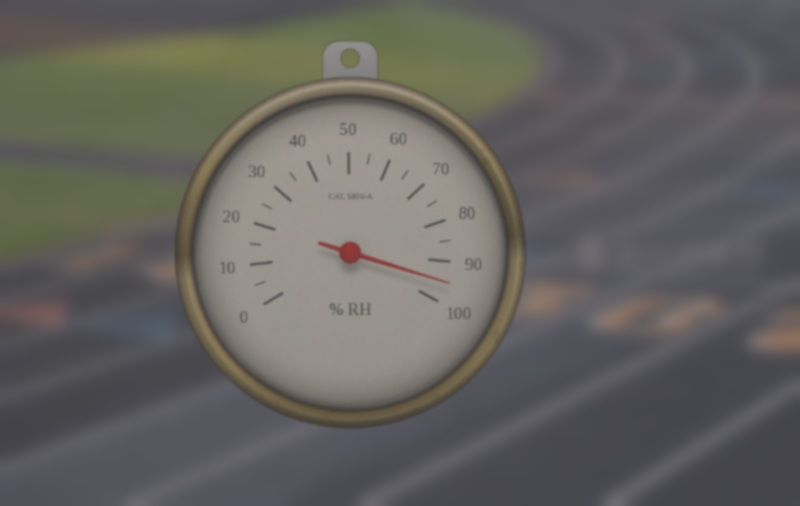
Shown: 95 %
